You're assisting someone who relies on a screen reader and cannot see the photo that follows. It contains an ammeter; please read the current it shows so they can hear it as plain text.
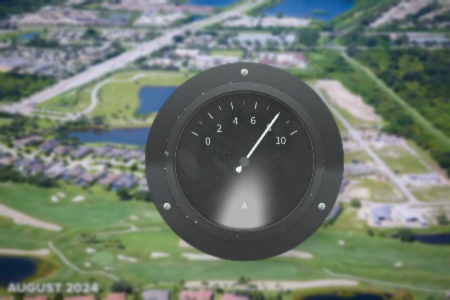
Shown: 8 A
